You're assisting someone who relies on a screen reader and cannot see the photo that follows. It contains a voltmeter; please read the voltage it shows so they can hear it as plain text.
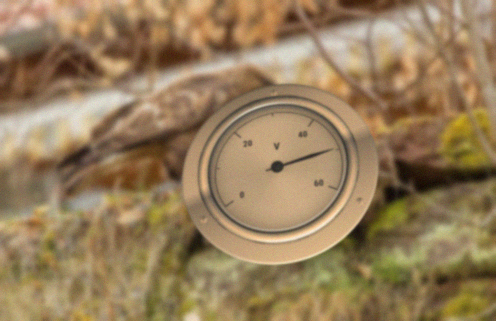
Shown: 50 V
